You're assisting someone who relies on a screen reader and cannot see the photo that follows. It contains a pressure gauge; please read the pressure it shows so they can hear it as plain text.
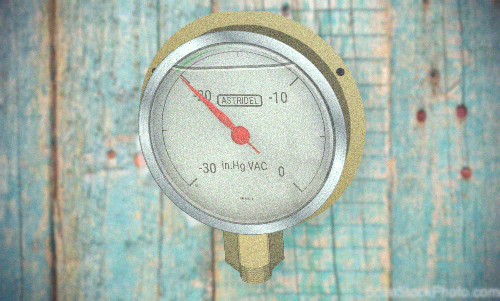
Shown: -20 inHg
